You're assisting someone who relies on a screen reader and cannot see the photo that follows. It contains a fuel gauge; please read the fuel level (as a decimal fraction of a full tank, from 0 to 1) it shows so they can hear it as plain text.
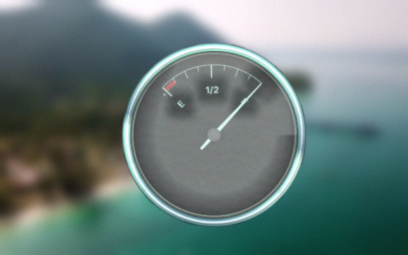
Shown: 1
